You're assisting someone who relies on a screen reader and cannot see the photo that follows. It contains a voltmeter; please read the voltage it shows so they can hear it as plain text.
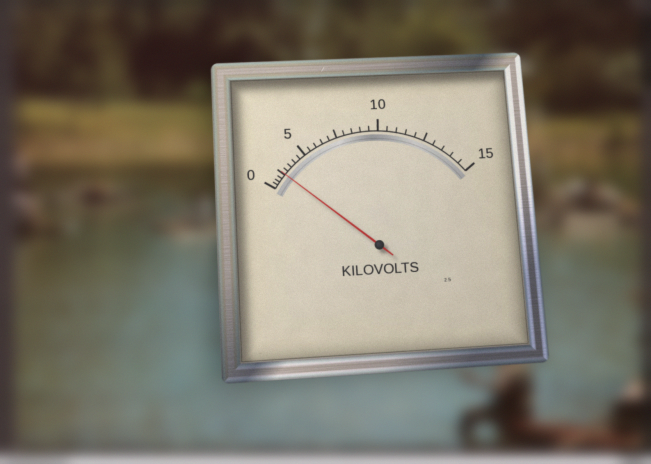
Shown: 2.5 kV
